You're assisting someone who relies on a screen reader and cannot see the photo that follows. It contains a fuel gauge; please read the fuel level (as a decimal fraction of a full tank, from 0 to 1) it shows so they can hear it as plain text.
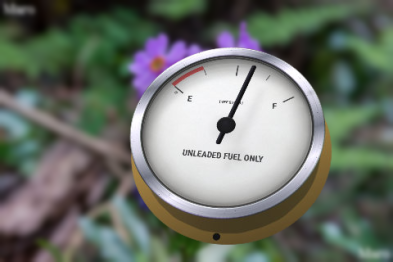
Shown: 0.625
